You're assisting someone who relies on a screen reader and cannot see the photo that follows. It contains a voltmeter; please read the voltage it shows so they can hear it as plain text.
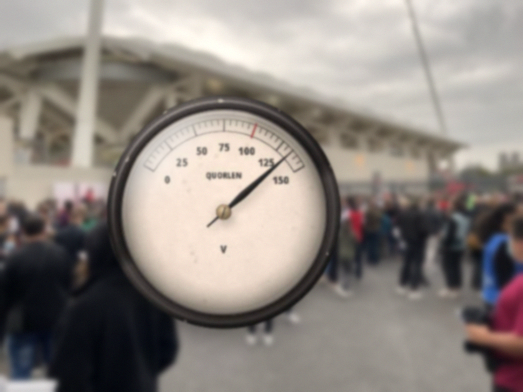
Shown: 135 V
